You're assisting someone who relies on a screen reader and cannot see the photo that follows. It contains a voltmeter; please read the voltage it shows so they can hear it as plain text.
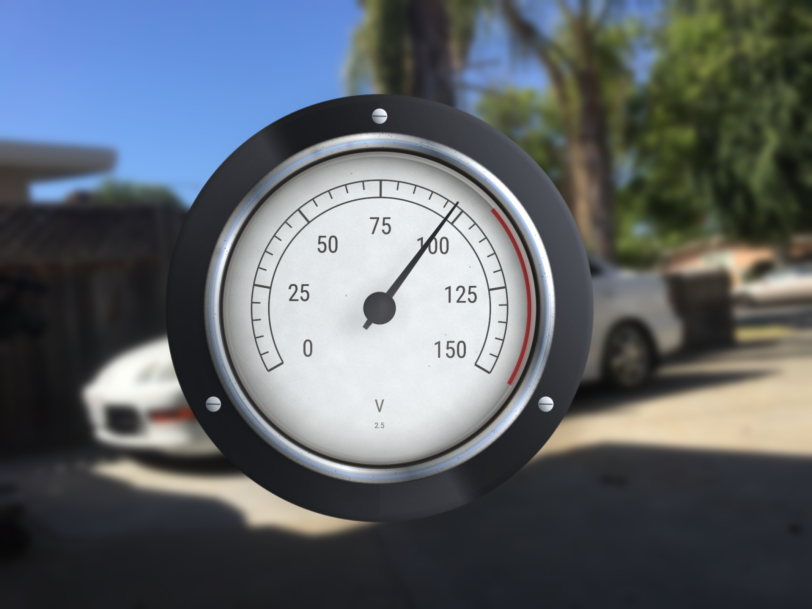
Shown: 97.5 V
